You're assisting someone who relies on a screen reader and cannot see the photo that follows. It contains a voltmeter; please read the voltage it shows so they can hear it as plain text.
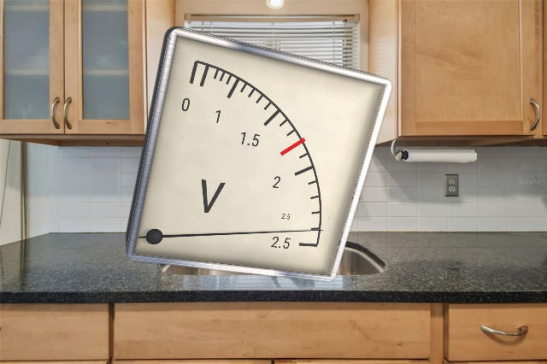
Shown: 2.4 V
